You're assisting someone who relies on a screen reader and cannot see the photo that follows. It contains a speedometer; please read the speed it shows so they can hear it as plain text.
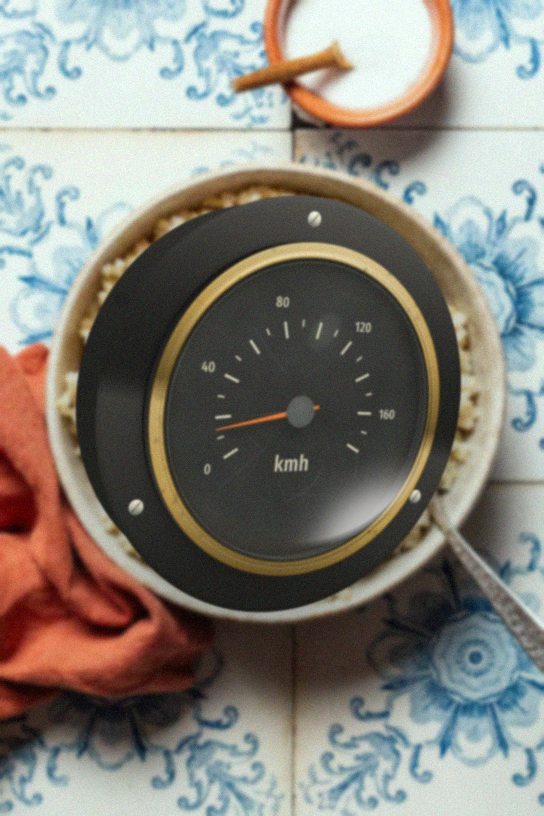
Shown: 15 km/h
